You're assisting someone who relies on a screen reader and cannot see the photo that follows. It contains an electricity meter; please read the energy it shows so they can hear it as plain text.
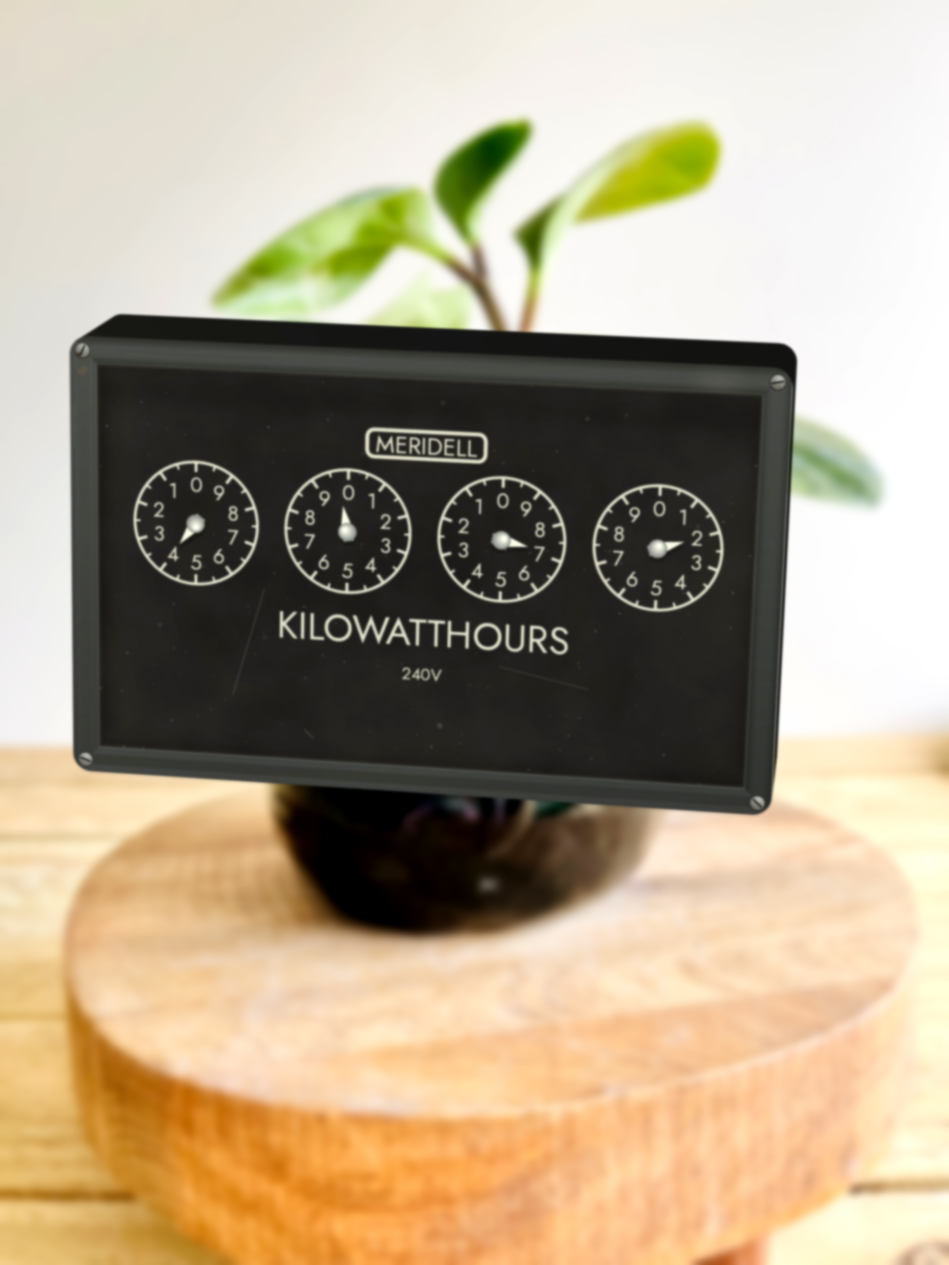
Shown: 3972 kWh
